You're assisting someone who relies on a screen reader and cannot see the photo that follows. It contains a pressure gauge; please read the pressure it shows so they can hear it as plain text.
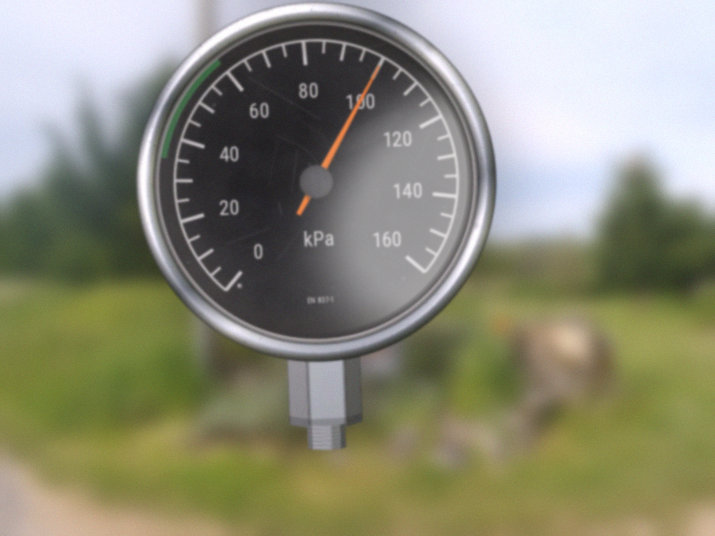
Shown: 100 kPa
